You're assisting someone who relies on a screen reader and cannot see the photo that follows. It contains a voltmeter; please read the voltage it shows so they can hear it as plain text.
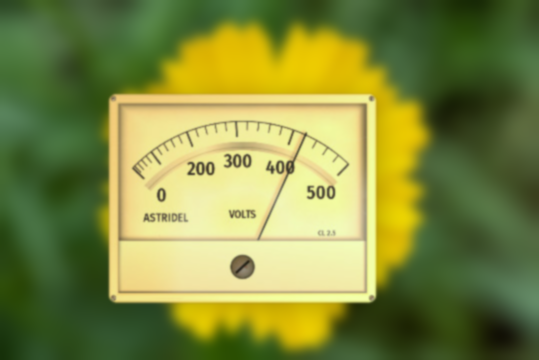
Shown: 420 V
